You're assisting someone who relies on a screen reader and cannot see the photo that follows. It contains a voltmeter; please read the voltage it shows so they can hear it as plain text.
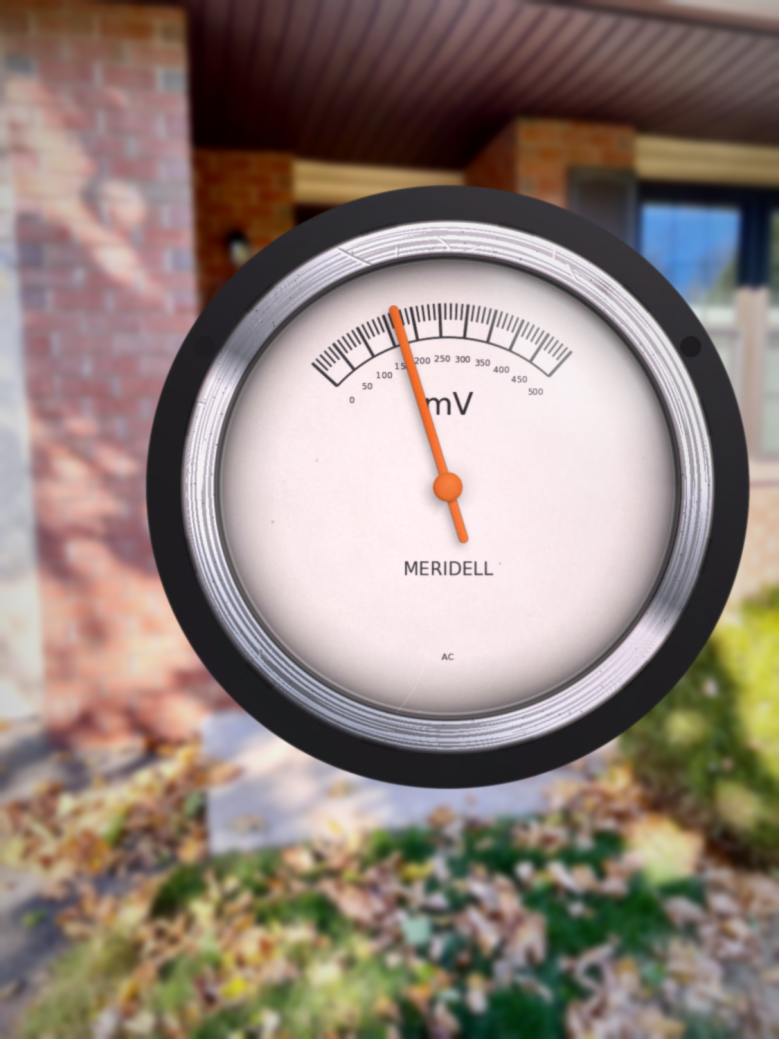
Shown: 170 mV
